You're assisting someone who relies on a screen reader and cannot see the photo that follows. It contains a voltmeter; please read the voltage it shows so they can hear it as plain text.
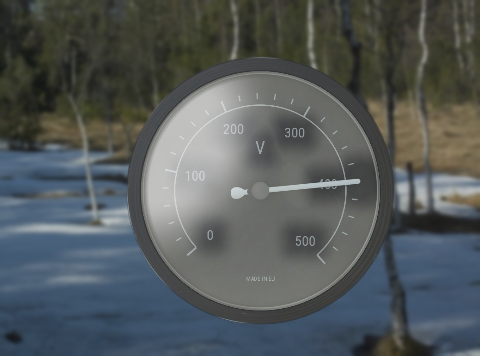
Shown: 400 V
